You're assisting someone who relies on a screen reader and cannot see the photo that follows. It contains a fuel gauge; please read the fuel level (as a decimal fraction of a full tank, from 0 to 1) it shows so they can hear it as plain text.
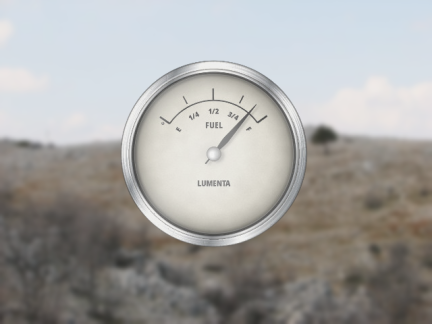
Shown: 0.875
